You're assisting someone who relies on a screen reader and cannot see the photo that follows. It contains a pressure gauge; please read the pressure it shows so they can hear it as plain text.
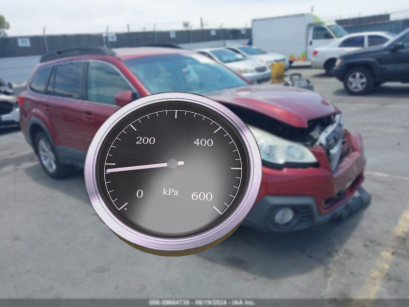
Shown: 80 kPa
